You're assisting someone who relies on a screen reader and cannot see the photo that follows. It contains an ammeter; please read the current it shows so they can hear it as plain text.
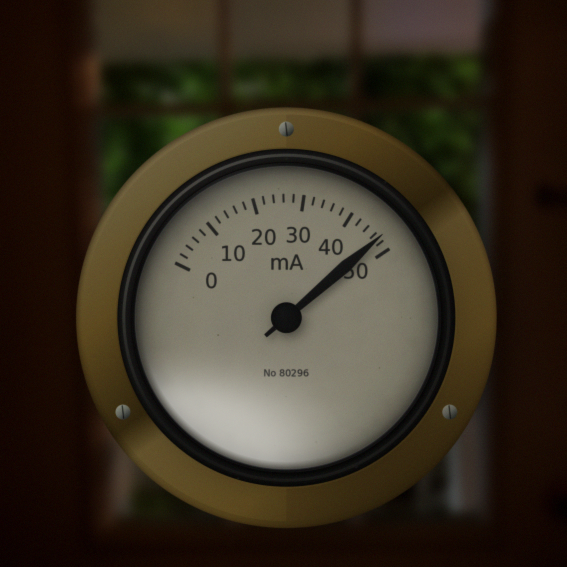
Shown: 47 mA
